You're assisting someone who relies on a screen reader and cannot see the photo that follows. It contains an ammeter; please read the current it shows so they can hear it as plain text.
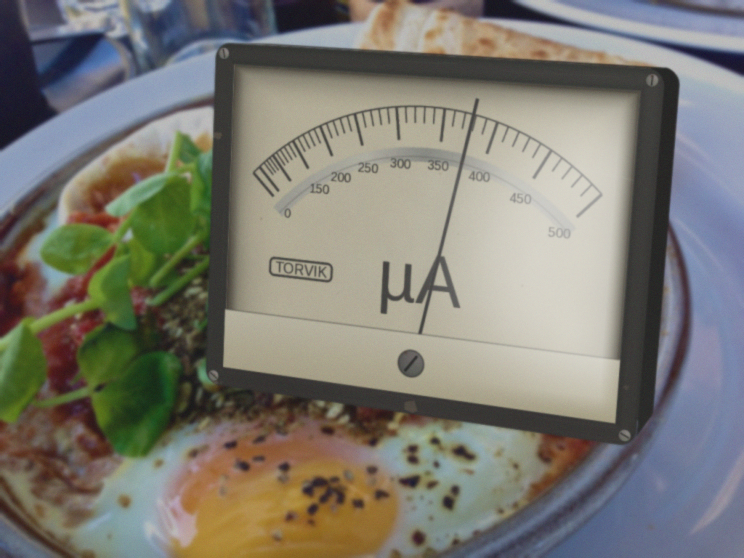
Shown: 380 µA
